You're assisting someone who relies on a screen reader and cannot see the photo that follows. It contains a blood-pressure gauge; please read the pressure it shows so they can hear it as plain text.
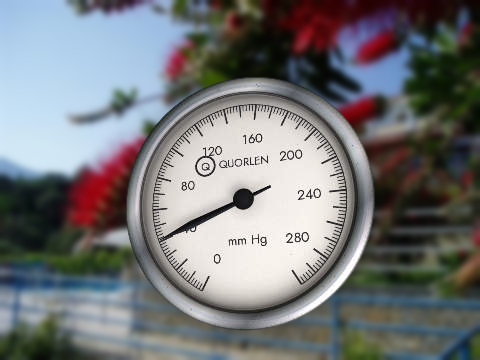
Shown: 40 mmHg
